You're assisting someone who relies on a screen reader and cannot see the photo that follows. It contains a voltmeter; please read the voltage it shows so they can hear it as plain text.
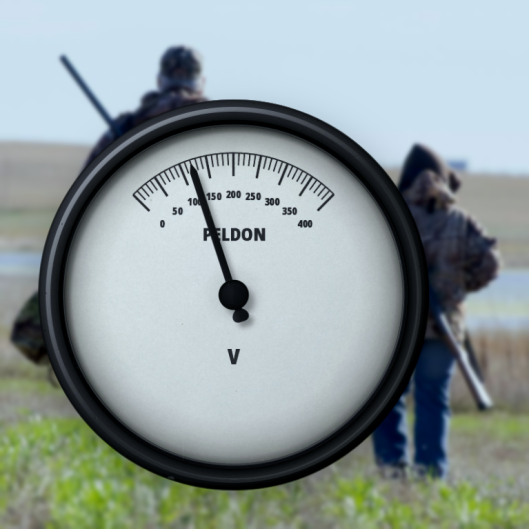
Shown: 120 V
